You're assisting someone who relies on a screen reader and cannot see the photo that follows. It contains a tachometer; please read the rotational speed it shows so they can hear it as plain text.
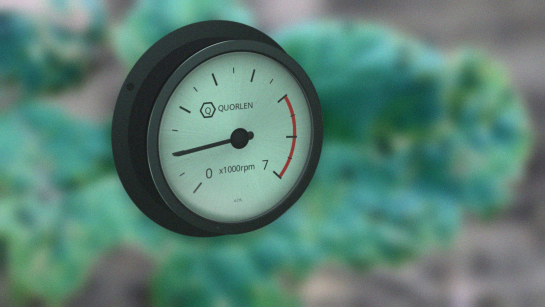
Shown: 1000 rpm
